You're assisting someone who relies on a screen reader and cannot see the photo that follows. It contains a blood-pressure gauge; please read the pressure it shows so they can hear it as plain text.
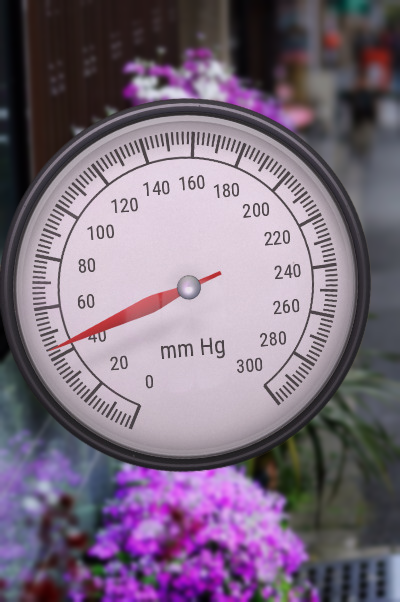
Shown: 44 mmHg
